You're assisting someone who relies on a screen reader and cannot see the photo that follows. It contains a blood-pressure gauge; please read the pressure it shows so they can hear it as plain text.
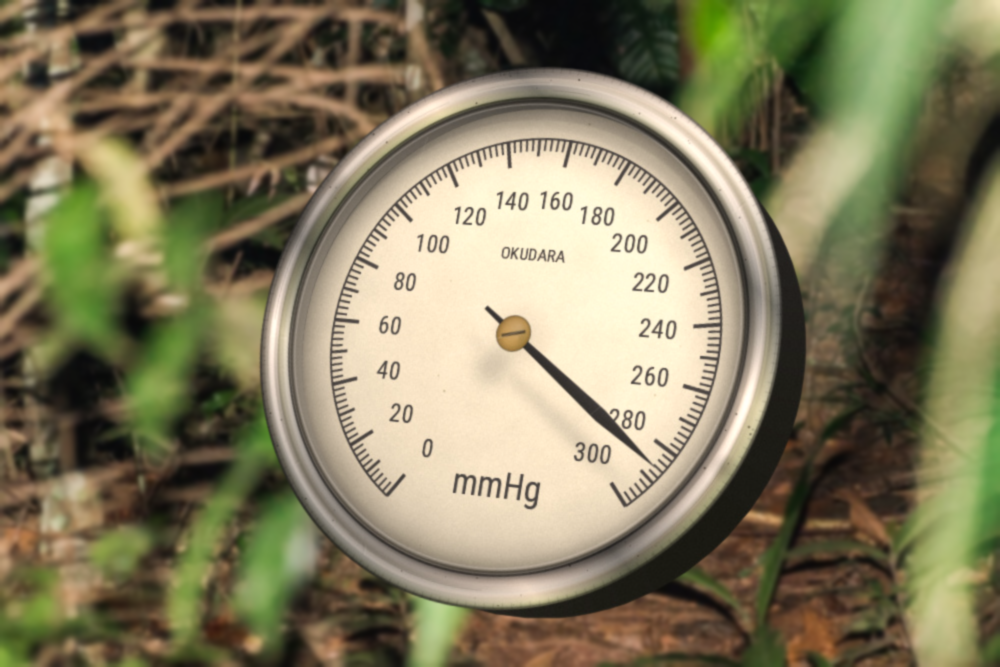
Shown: 286 mmHg
